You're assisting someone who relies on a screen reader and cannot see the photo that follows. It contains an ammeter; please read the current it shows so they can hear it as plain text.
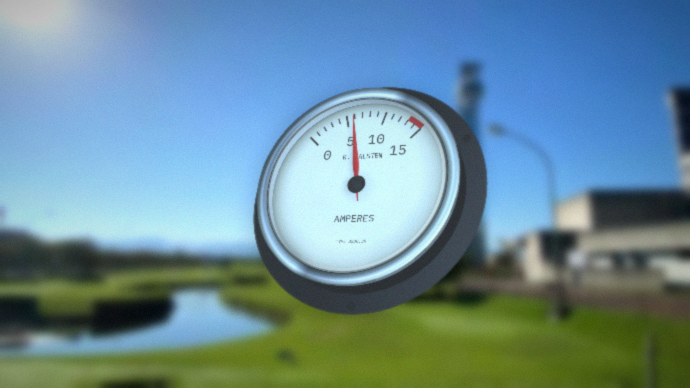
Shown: 6 A
